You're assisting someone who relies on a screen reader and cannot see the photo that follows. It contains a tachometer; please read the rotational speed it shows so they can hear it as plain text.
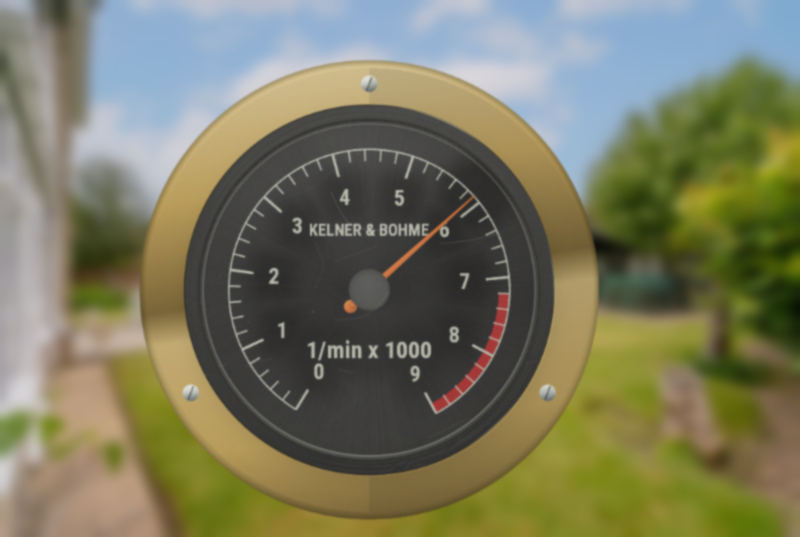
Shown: 5900 rpm
